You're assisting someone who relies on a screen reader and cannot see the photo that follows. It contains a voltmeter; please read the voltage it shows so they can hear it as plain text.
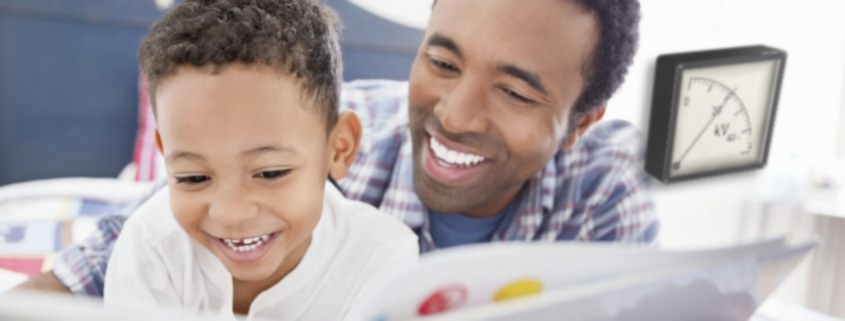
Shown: 20 kV
